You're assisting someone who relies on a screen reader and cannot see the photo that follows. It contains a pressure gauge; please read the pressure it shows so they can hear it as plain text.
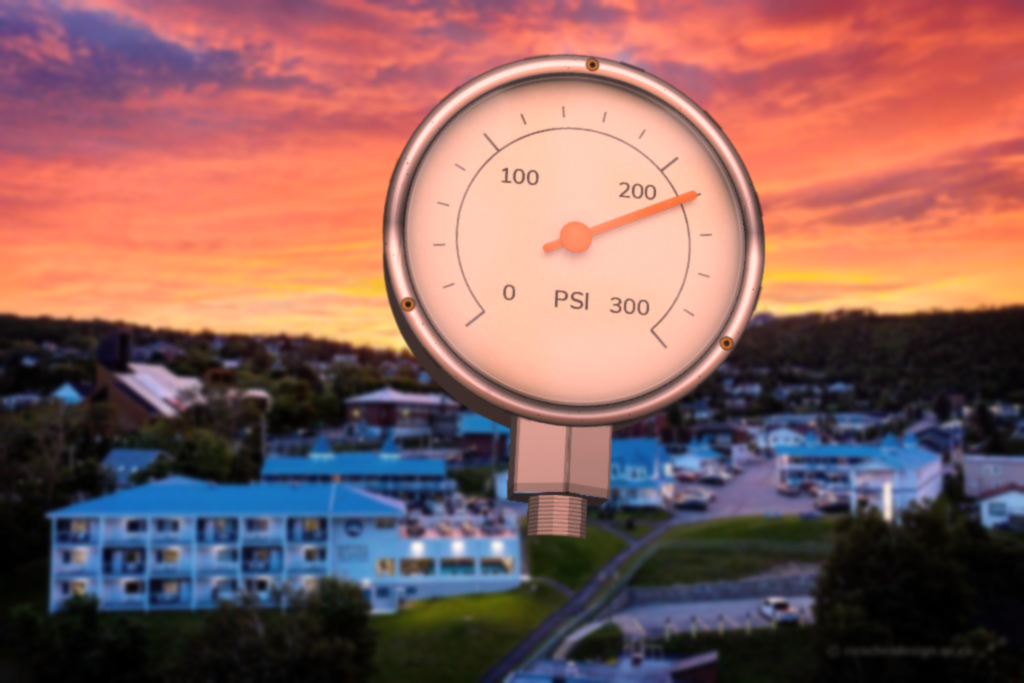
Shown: 220 psi
